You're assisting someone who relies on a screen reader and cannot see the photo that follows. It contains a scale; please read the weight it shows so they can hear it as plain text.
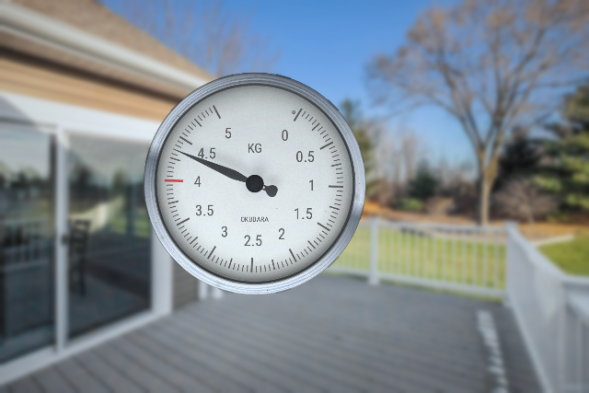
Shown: 4.35 kg
